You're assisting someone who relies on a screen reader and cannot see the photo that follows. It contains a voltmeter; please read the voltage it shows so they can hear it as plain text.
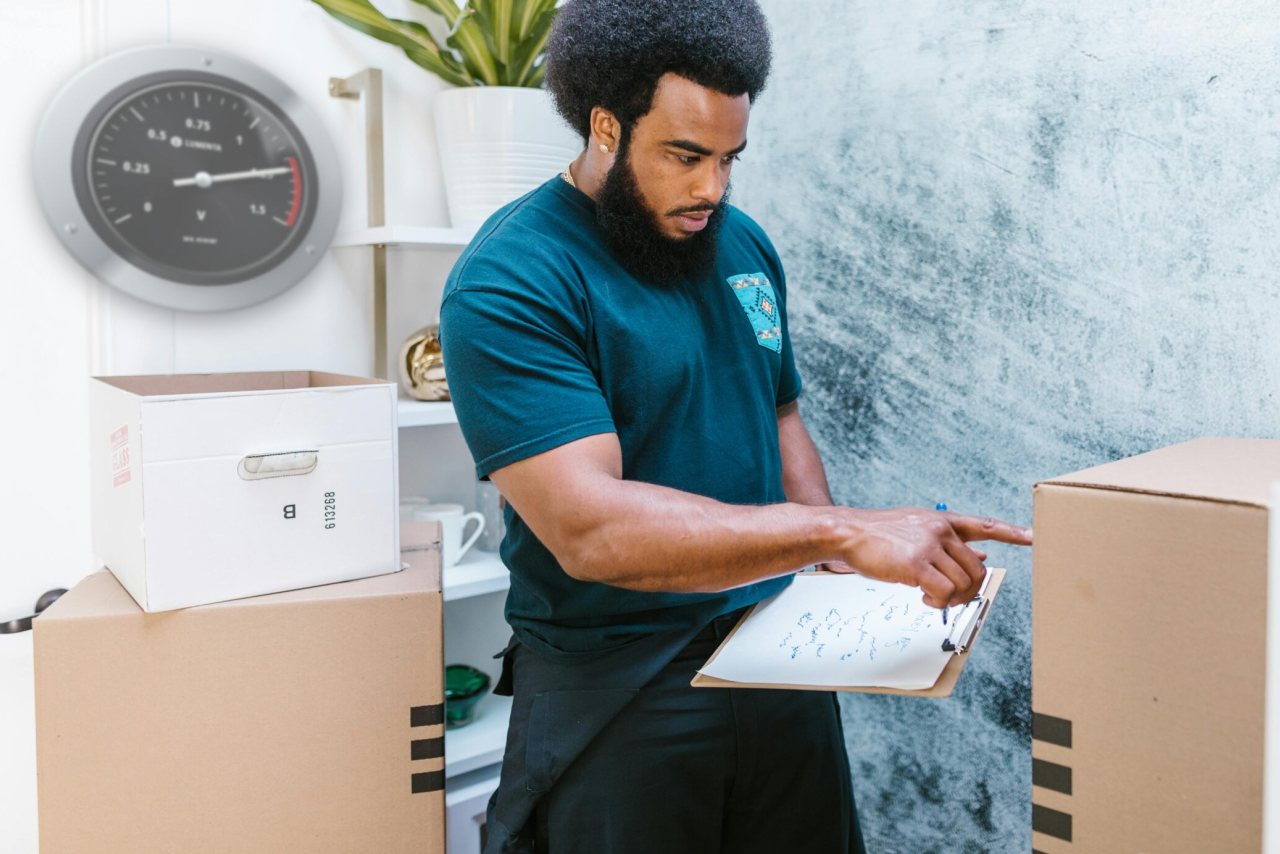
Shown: 1.25 V
